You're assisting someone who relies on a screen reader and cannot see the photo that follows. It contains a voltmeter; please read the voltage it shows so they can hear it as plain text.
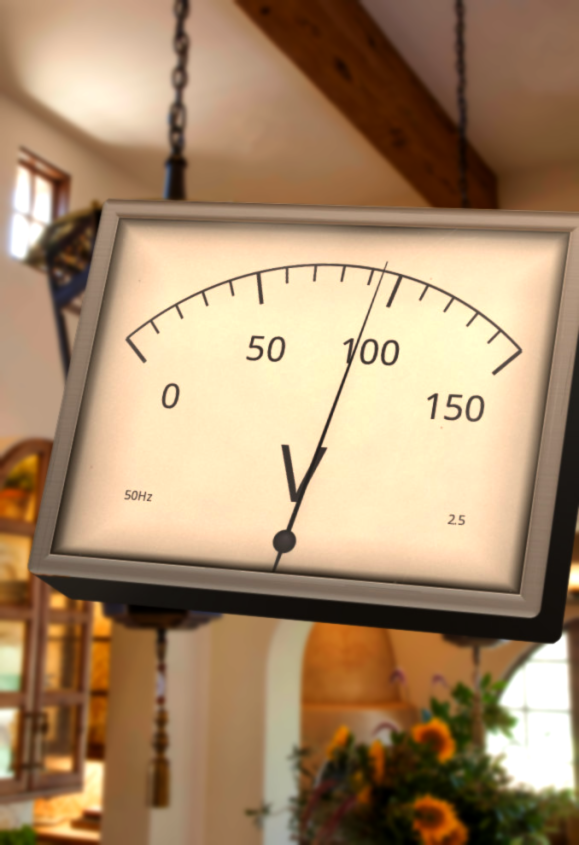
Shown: 95 V
